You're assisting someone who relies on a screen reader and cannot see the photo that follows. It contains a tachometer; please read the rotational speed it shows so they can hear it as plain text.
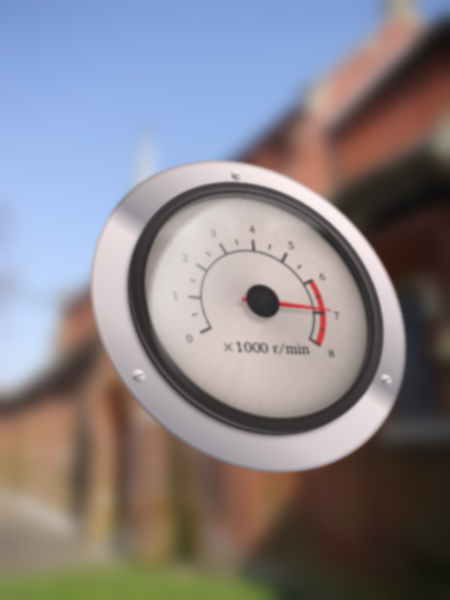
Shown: 7000 rpm
